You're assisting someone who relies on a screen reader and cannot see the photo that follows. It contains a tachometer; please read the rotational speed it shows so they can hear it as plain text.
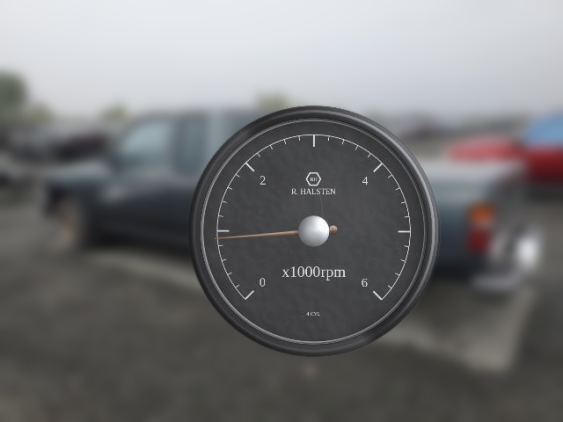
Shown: 900 rpm
